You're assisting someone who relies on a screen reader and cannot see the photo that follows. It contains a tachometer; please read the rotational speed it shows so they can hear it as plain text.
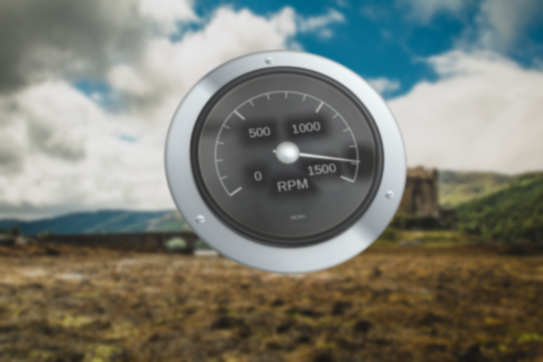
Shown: 1400 rpm
